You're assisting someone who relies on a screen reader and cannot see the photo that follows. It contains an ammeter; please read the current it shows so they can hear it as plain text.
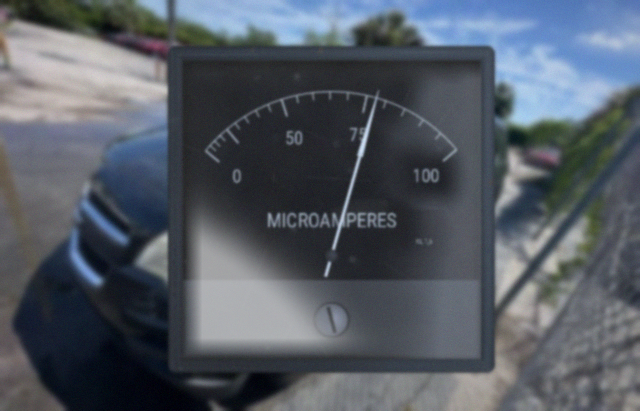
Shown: 77.5 µA
